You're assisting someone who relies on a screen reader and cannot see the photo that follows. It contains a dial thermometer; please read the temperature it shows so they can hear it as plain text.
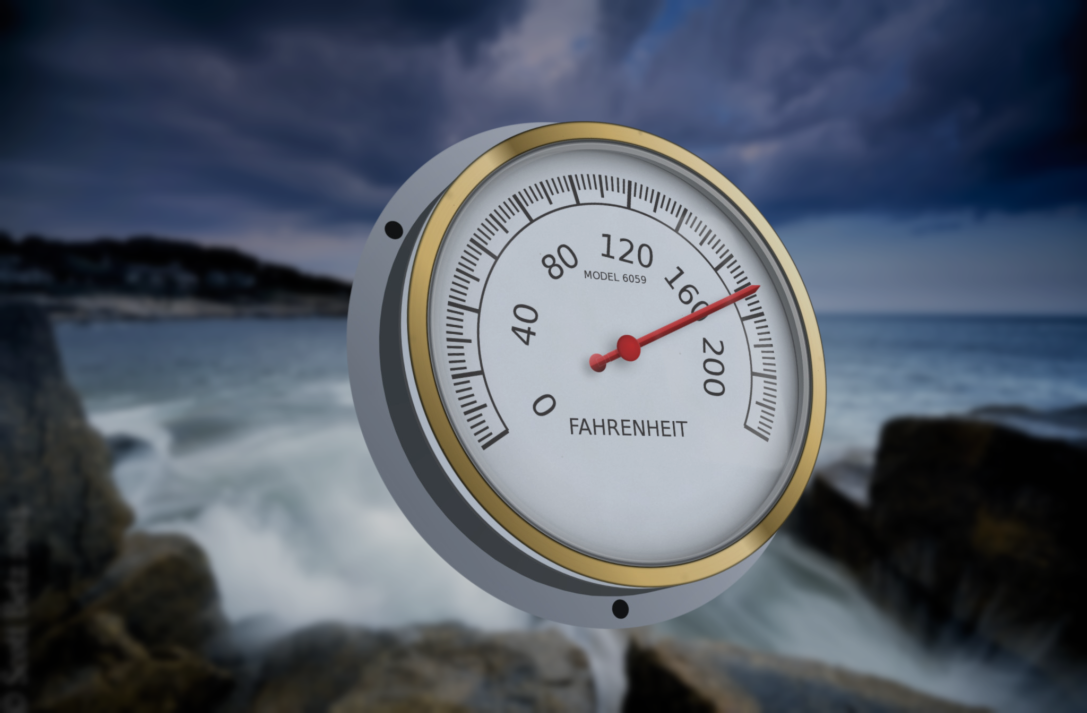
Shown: 172 °F
